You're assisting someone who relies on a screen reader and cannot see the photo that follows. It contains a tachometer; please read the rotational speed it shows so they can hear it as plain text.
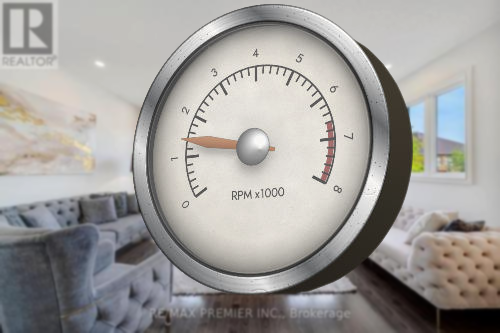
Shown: 1400 rpm
